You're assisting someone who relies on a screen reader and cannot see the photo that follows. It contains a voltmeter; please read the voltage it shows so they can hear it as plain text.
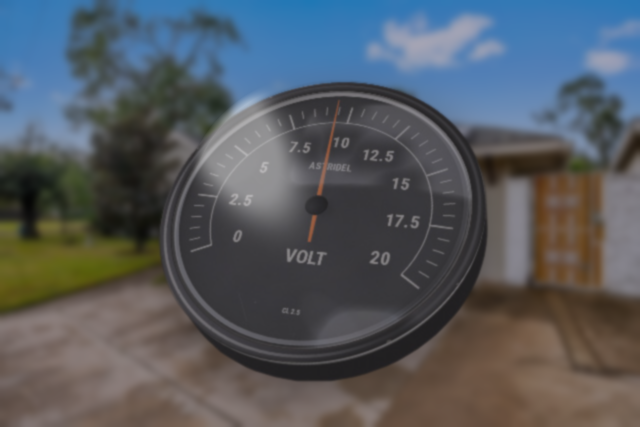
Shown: 9.5 V
